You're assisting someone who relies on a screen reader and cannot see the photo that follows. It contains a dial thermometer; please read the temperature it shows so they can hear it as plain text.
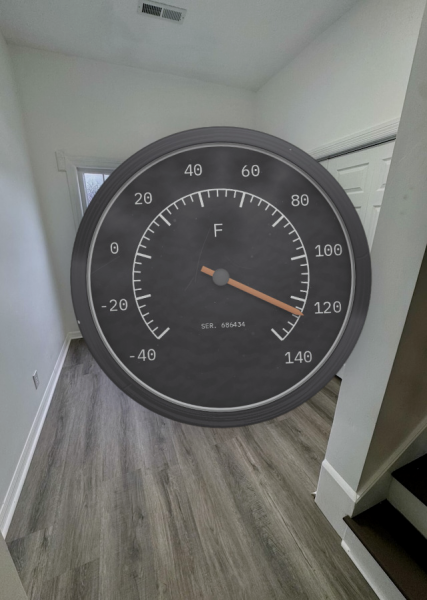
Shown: 126 °F
